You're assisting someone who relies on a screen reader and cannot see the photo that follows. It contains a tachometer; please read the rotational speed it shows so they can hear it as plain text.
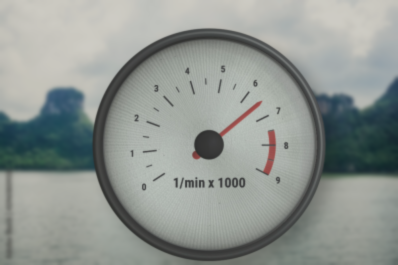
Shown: 6500 rpm
